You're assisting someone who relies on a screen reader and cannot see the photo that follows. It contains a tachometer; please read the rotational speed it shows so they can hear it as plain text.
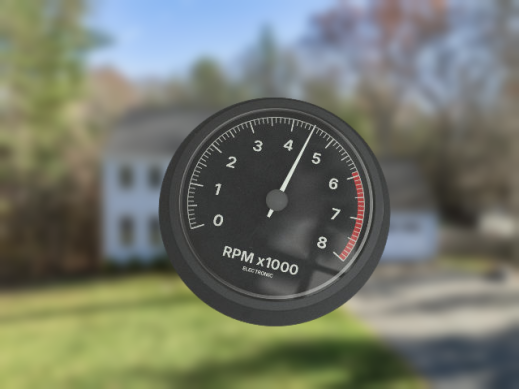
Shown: 4500 rpm
